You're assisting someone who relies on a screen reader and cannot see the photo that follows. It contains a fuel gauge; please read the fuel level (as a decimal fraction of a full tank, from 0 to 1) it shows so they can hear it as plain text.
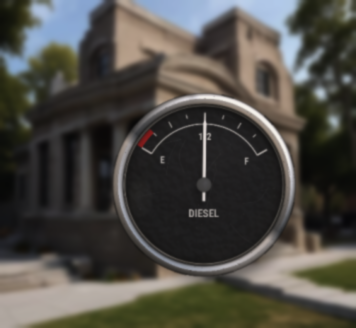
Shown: 0.5
